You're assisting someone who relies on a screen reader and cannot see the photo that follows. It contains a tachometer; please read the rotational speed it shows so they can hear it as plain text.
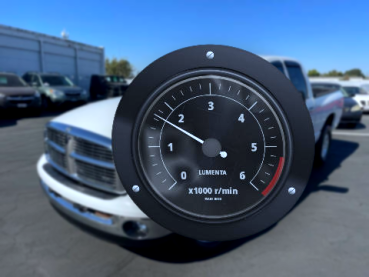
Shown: 1700 rpm
